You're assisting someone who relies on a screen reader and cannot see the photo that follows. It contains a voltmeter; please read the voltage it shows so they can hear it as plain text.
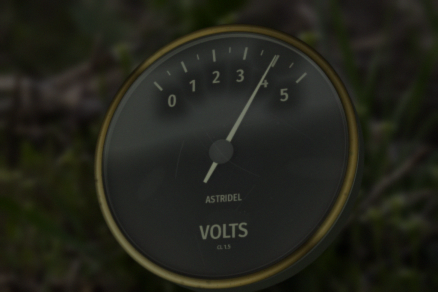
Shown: 4 V
